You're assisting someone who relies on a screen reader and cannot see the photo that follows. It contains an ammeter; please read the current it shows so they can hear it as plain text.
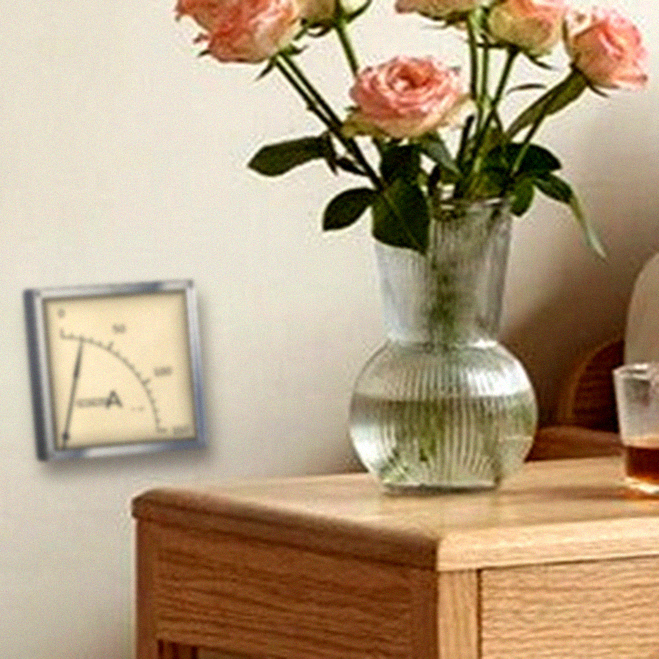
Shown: 20 A
